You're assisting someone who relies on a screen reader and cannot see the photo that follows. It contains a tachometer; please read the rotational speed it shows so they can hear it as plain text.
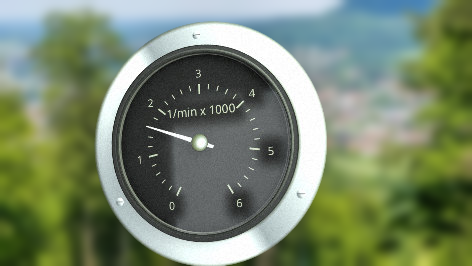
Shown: 1600 rpm
